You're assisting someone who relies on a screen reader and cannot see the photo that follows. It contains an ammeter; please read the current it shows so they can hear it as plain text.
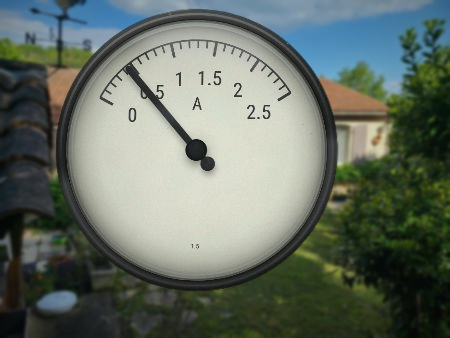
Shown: 0.45 A
